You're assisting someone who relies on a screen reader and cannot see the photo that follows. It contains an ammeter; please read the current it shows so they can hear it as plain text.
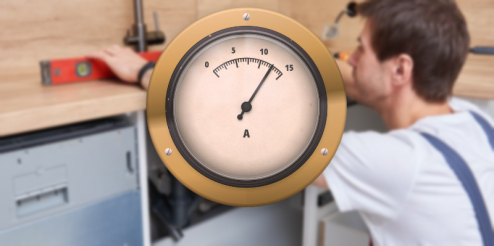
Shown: 12.5 A
